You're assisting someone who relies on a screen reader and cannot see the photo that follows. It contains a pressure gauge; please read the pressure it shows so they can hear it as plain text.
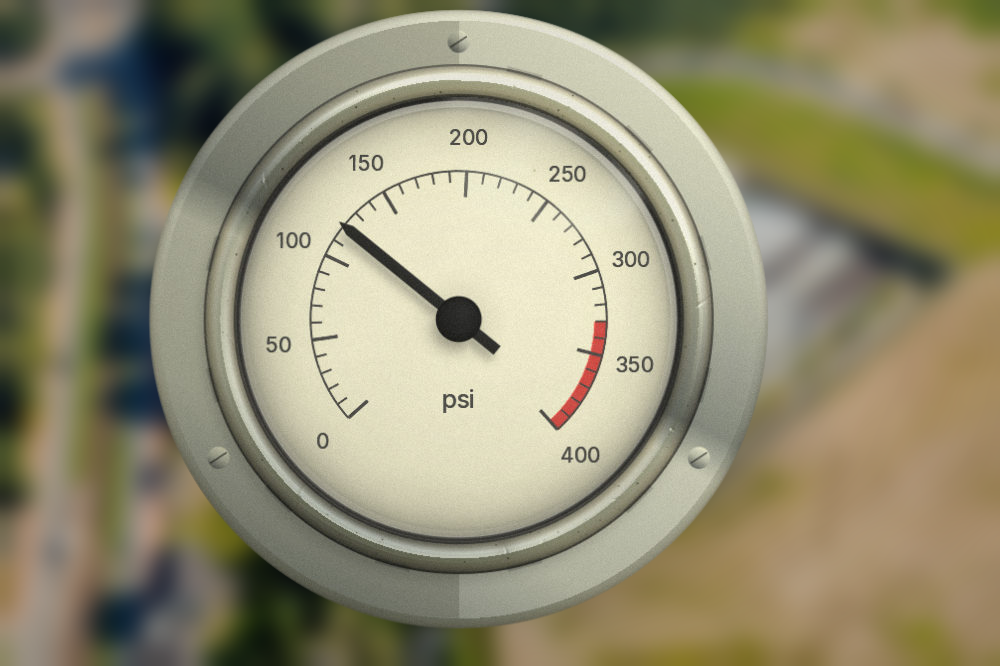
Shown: 120 psi
